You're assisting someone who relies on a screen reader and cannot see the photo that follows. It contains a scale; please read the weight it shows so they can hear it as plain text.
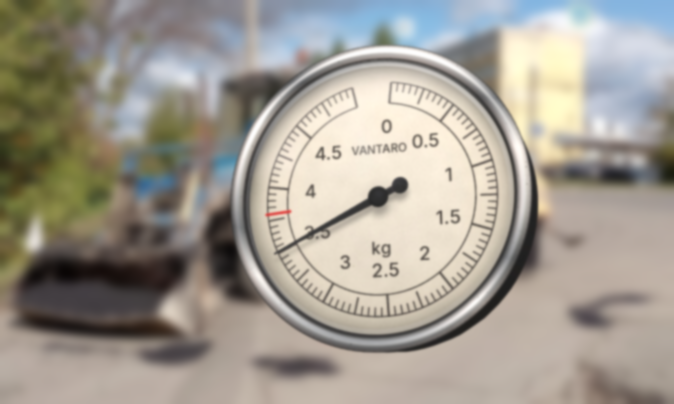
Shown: 3.5 kg
